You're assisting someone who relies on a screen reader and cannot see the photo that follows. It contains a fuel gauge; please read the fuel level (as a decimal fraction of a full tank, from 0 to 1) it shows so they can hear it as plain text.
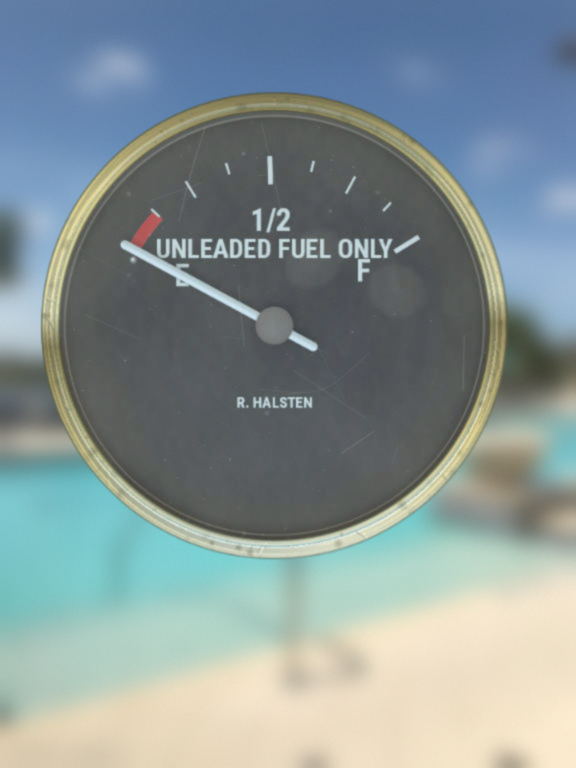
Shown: 0
